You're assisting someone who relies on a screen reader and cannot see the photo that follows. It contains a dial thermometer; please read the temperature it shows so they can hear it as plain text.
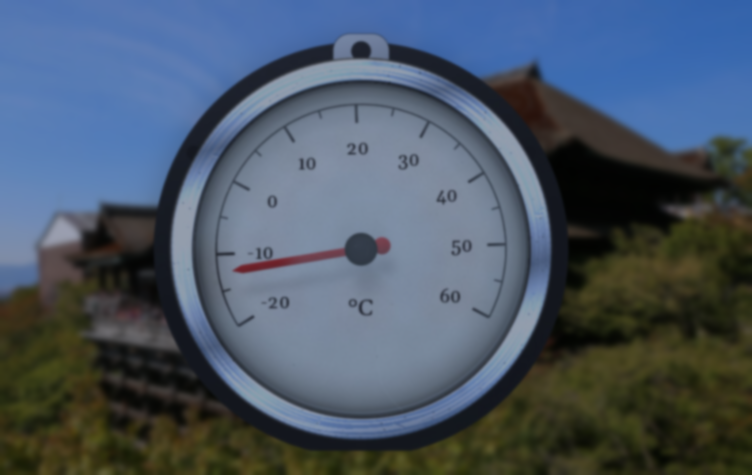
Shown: -12.5 °C
